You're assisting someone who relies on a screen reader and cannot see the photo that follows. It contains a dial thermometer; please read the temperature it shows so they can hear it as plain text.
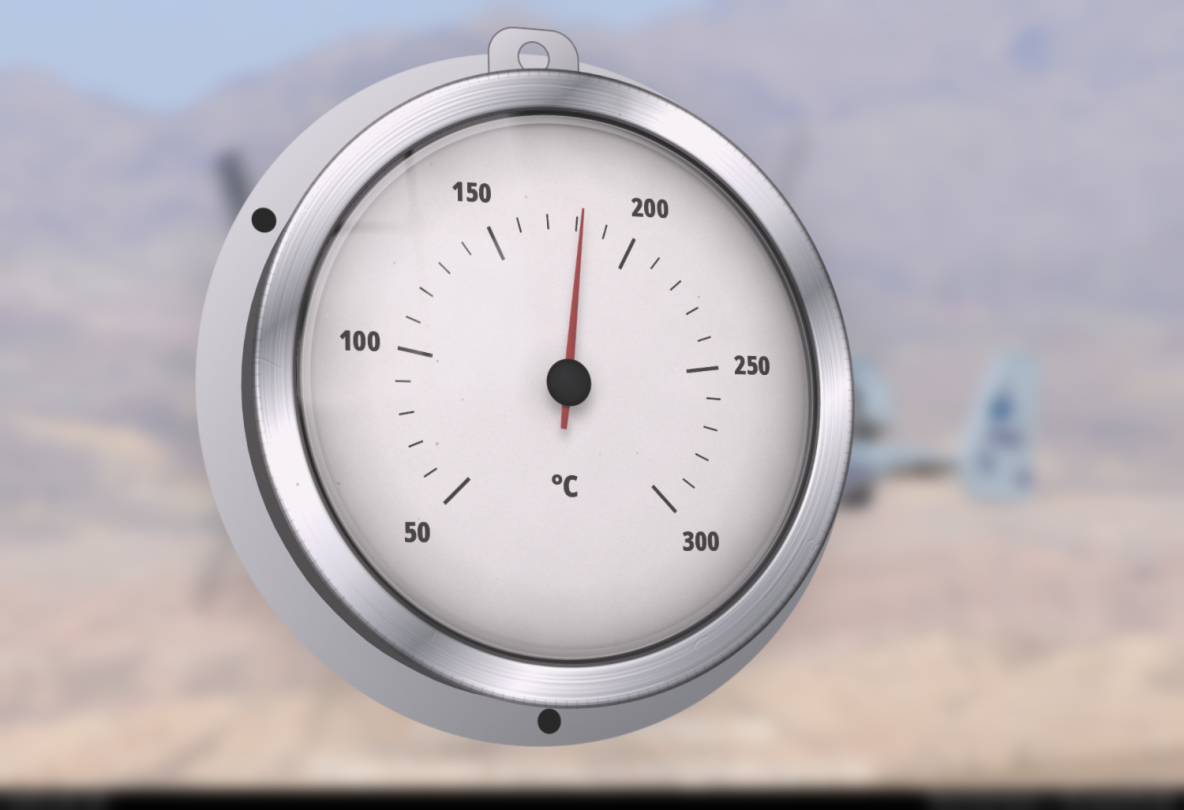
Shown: 180 °C
